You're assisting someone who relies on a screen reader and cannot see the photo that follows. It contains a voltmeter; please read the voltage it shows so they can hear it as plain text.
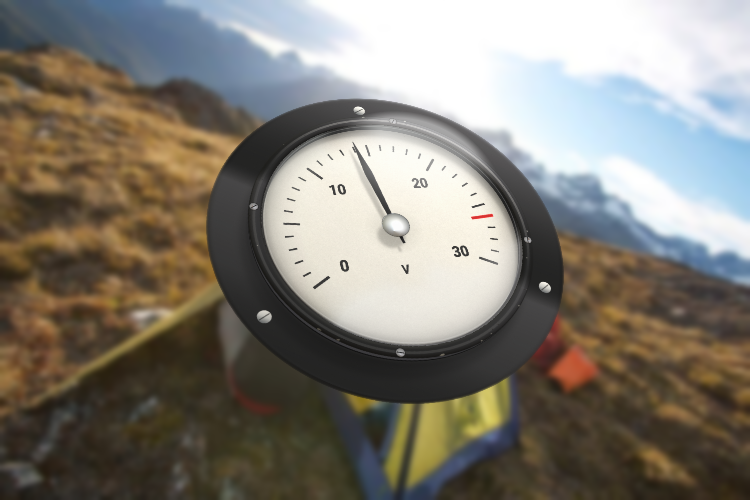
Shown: 14 V
